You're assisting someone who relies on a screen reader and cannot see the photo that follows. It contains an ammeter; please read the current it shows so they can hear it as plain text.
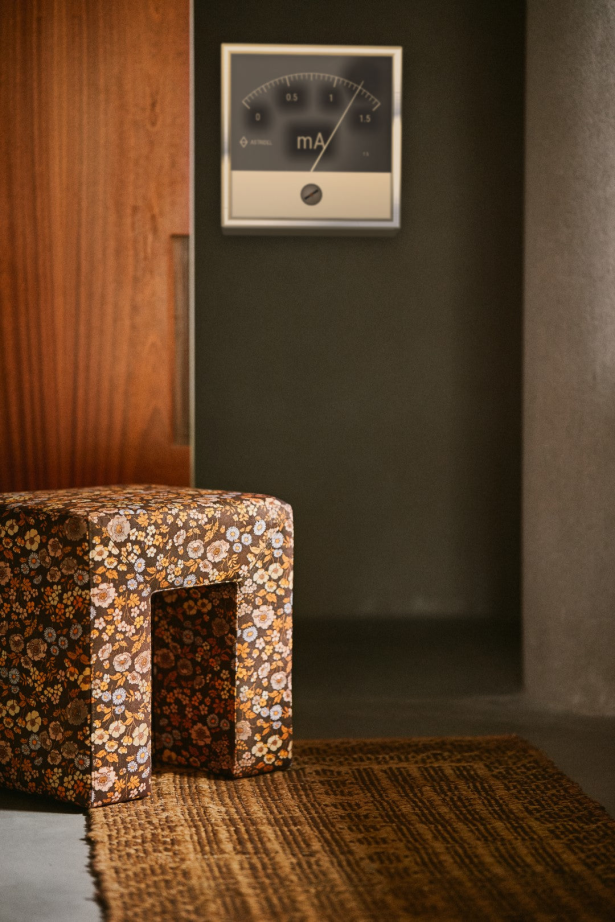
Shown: 1.25 mA
